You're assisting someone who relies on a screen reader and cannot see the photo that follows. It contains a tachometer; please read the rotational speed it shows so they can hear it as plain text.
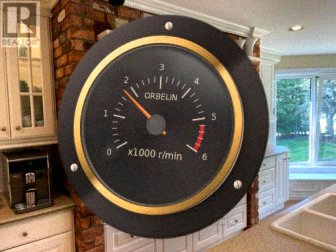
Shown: 1800 rpm
